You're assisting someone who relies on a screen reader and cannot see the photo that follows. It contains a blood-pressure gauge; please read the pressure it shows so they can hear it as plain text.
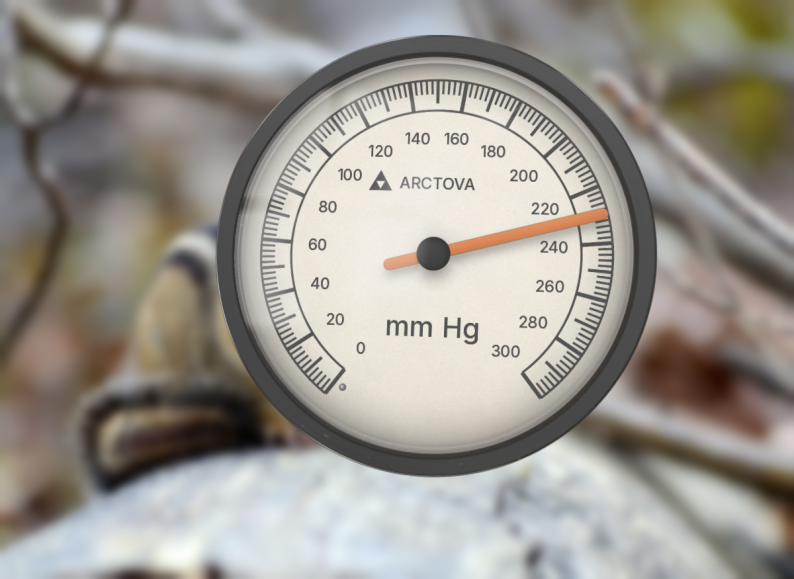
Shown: 230 mmHg
